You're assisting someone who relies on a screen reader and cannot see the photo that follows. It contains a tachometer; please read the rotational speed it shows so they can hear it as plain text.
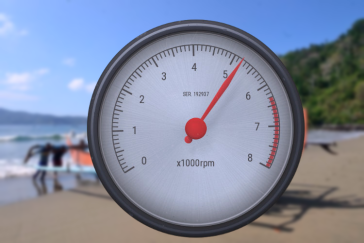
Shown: 5200 rpm
